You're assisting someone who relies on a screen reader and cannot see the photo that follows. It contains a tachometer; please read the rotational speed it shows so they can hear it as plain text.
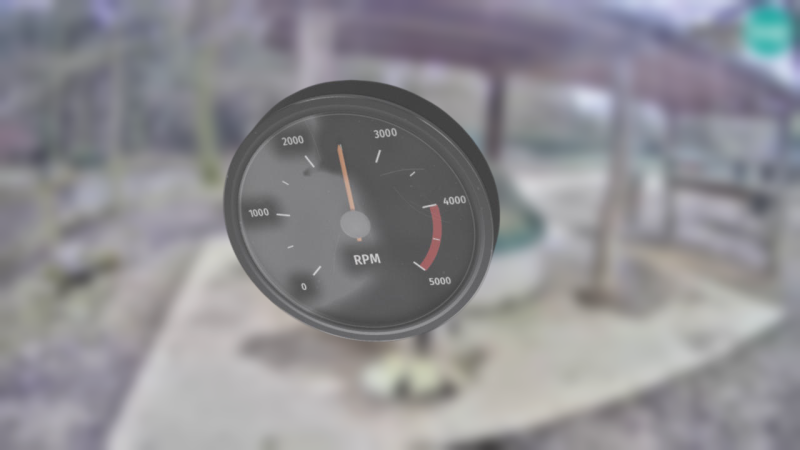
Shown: 2500 rpm
